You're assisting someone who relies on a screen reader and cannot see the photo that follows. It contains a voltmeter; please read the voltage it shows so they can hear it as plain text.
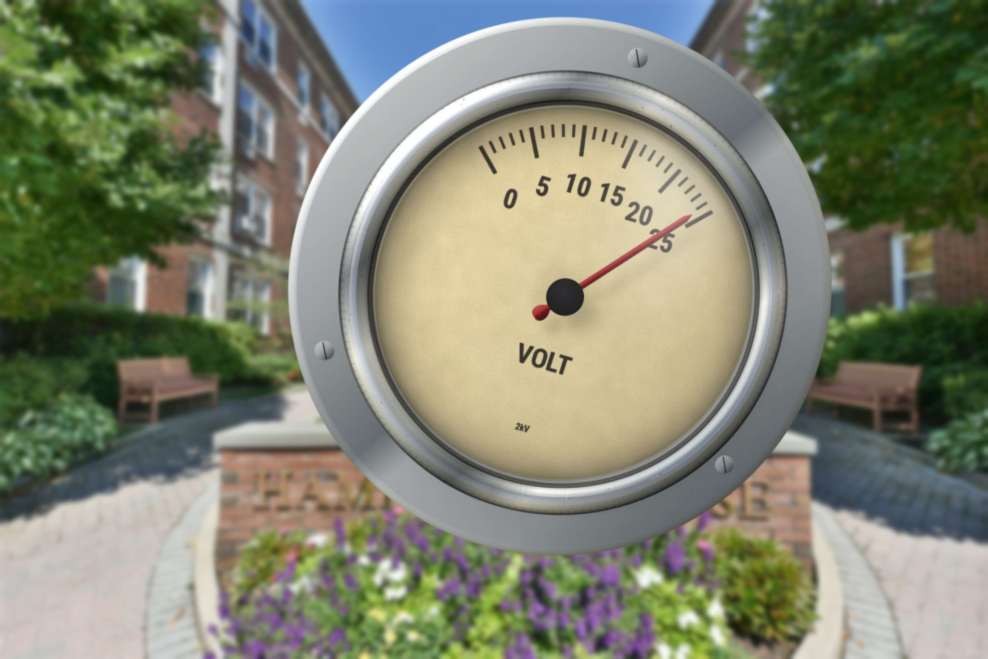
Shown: 24 V
